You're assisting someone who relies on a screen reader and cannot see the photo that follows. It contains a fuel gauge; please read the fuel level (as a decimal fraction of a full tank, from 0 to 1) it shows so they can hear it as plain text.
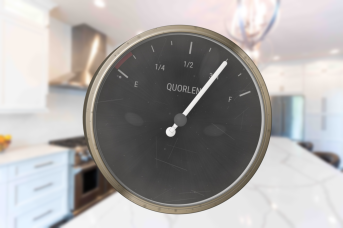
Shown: 0.75
